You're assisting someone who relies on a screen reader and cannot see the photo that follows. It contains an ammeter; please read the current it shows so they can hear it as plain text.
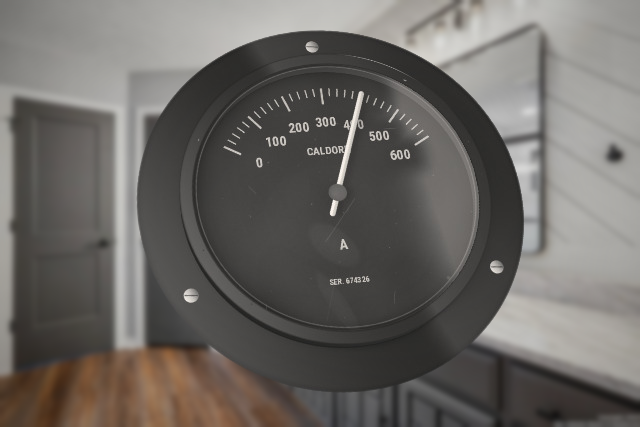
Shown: 400 A
